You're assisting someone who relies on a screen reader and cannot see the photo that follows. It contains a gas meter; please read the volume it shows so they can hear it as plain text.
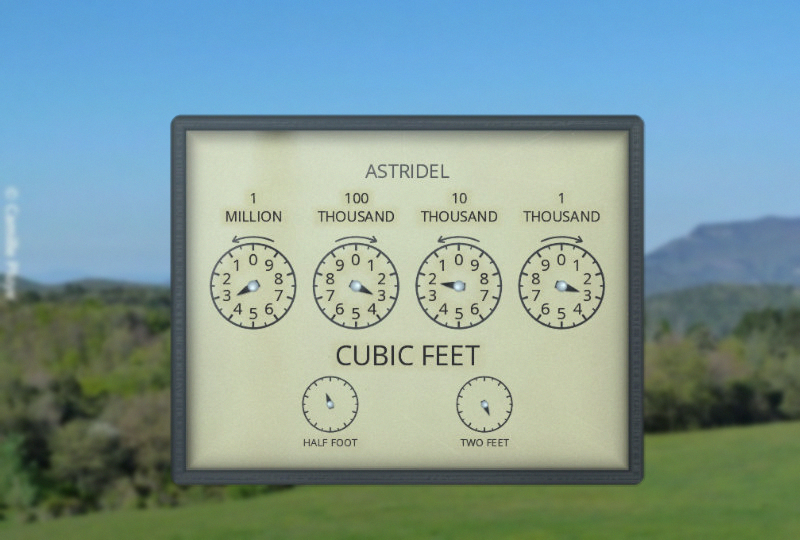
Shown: 332300 ft³
